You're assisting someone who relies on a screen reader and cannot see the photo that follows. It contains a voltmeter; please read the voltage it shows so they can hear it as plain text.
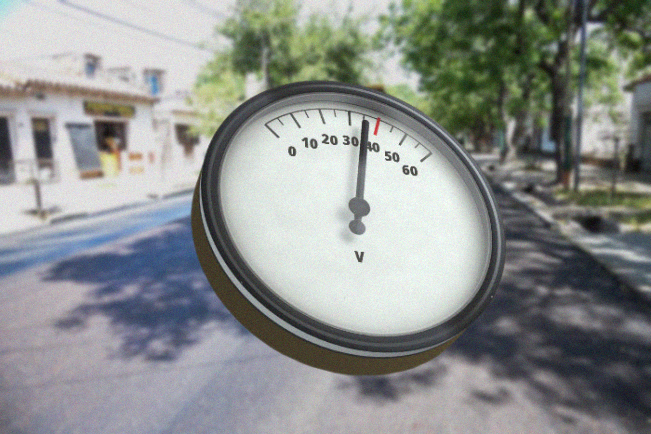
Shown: 35 V
